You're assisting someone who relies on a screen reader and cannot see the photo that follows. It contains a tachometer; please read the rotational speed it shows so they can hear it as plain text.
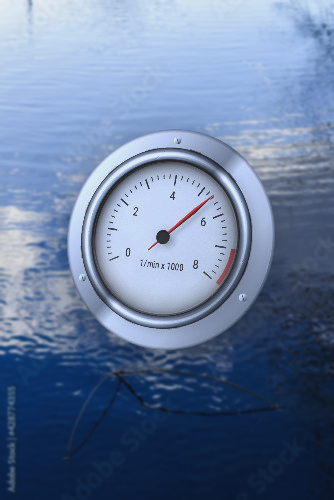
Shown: 5400 rpm
